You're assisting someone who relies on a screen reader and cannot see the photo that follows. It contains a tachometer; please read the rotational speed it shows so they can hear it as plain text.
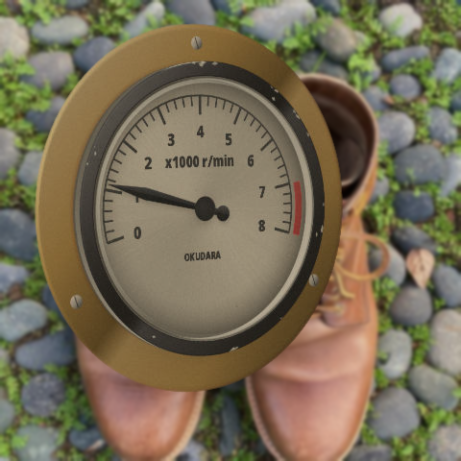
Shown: 1100 rpm
